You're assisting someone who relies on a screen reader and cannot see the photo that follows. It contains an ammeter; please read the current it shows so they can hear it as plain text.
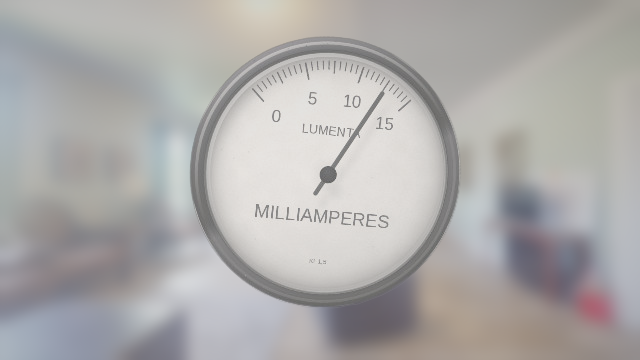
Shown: 12.5 mA
